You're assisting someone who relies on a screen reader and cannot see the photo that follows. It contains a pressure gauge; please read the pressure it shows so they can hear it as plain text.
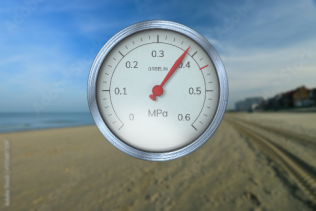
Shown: 0.38 MPa
